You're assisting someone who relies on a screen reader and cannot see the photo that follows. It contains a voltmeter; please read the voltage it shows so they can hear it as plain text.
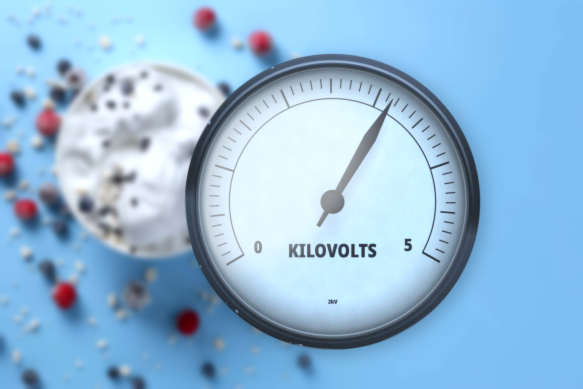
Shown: 3.15 kV
